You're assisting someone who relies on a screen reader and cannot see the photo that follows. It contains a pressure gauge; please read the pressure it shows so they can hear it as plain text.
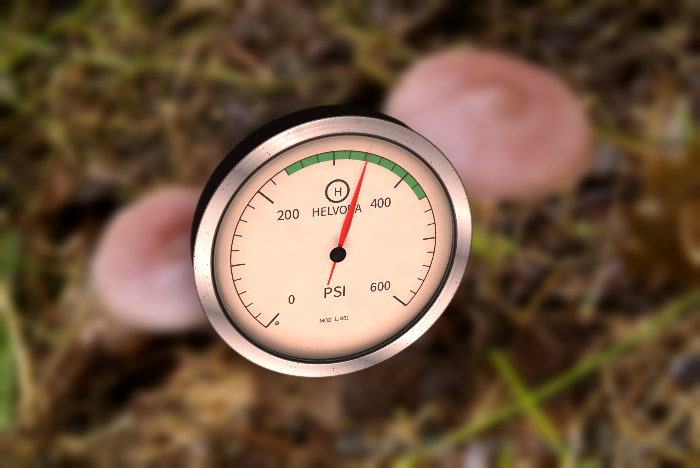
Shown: 340 psi
